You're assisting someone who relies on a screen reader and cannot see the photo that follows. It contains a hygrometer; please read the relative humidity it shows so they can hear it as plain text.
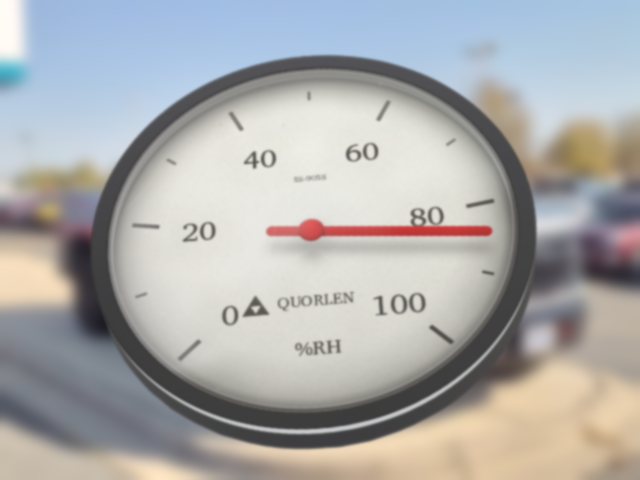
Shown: 85 %
